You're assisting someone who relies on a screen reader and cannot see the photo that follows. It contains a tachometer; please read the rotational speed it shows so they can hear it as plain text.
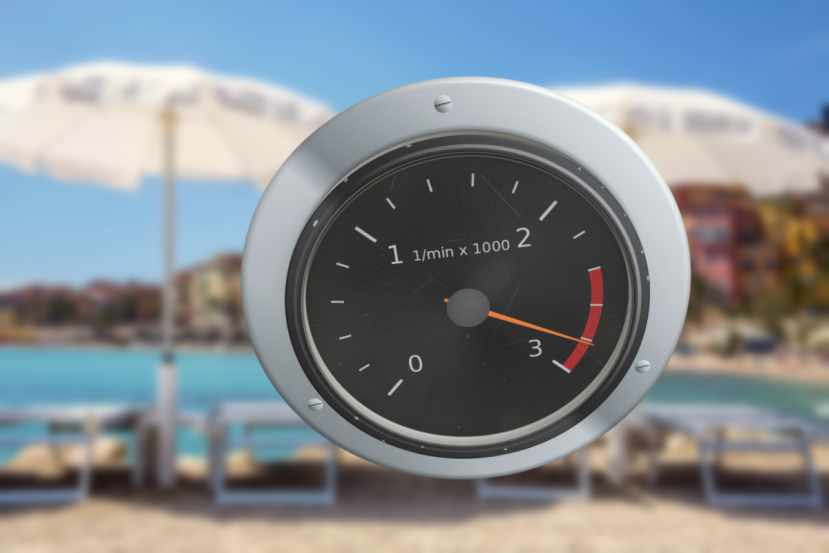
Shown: 2800 rpm
